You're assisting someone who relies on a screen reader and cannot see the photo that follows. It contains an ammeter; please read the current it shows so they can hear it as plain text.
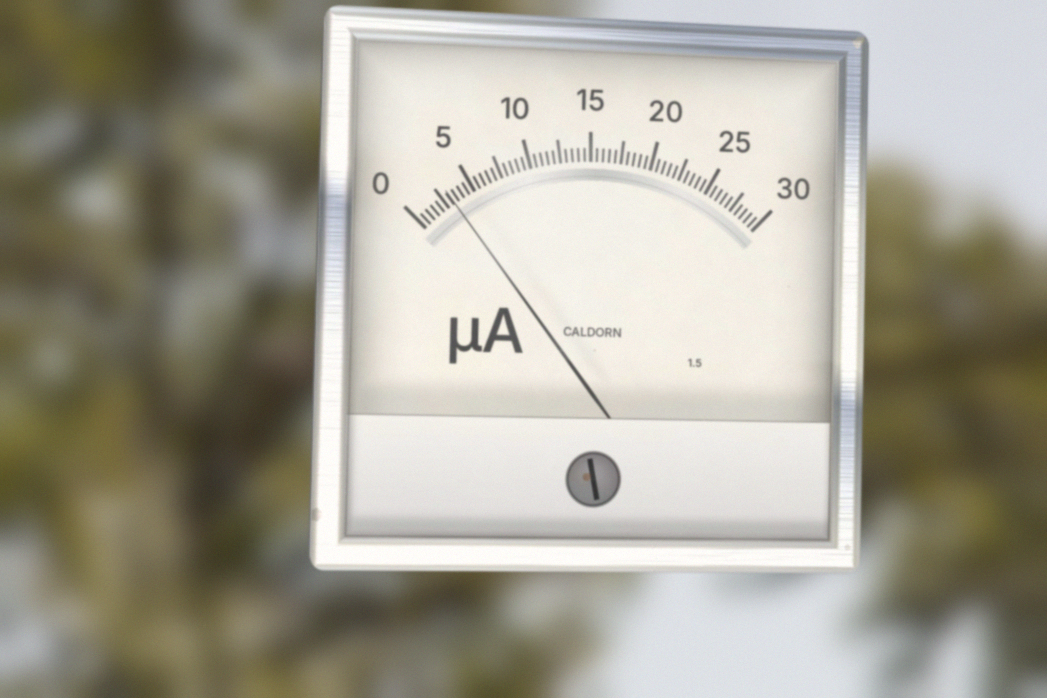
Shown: 3 µA
